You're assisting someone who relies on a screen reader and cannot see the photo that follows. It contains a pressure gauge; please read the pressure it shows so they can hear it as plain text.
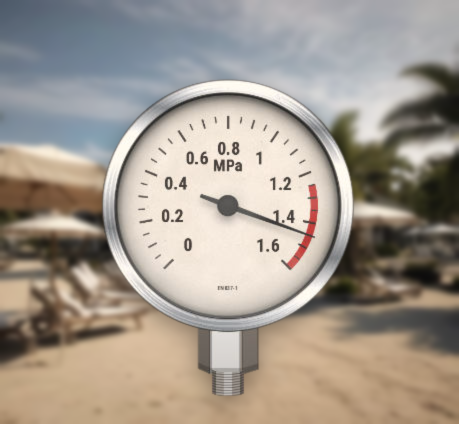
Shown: 1.45 MPa
